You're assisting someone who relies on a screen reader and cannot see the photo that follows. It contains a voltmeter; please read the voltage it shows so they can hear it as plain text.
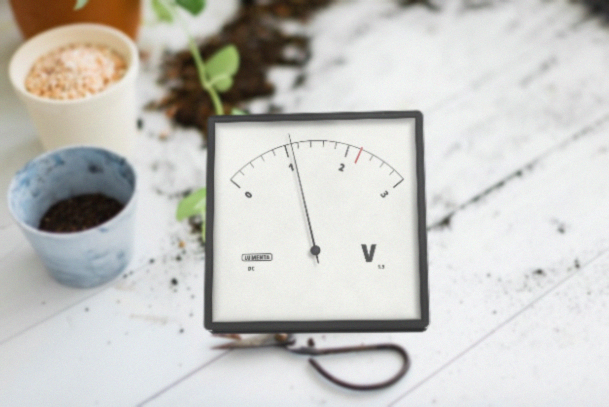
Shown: 1.1 V
